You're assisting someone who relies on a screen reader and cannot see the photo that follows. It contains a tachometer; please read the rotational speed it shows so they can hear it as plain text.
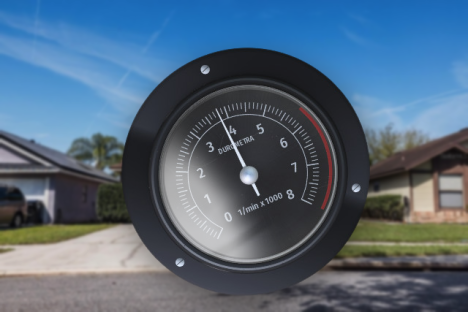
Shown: 3800 rpm
